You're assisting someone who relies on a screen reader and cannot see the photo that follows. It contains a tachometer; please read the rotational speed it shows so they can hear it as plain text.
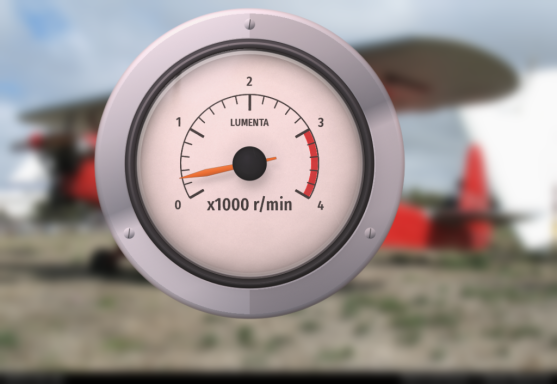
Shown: 300 rpm
